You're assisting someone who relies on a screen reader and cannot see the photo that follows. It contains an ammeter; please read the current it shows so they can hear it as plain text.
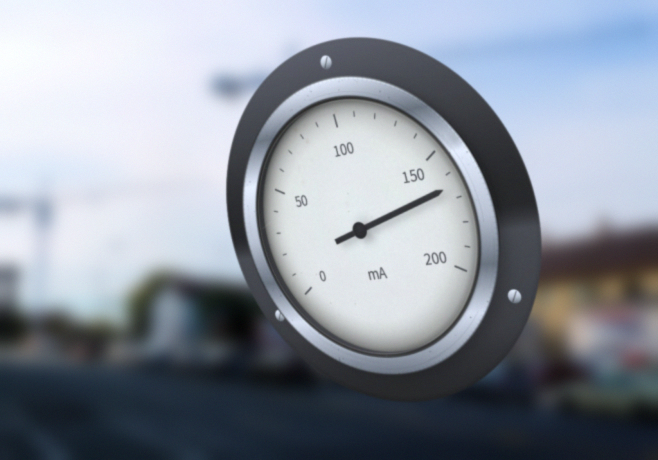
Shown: 165 mA
